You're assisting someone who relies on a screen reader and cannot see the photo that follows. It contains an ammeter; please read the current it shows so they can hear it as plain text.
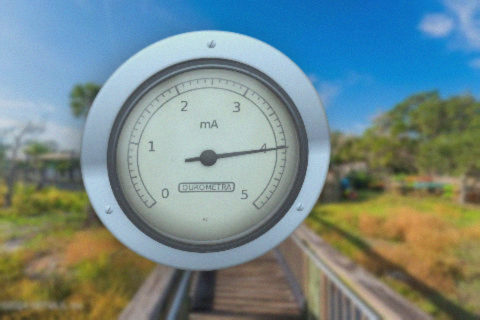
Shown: 4 mA
